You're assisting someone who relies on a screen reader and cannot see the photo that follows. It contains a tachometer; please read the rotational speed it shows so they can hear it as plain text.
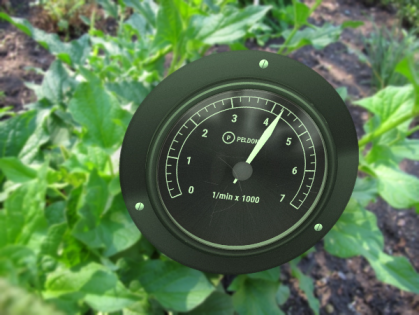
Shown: 4200 rpm
